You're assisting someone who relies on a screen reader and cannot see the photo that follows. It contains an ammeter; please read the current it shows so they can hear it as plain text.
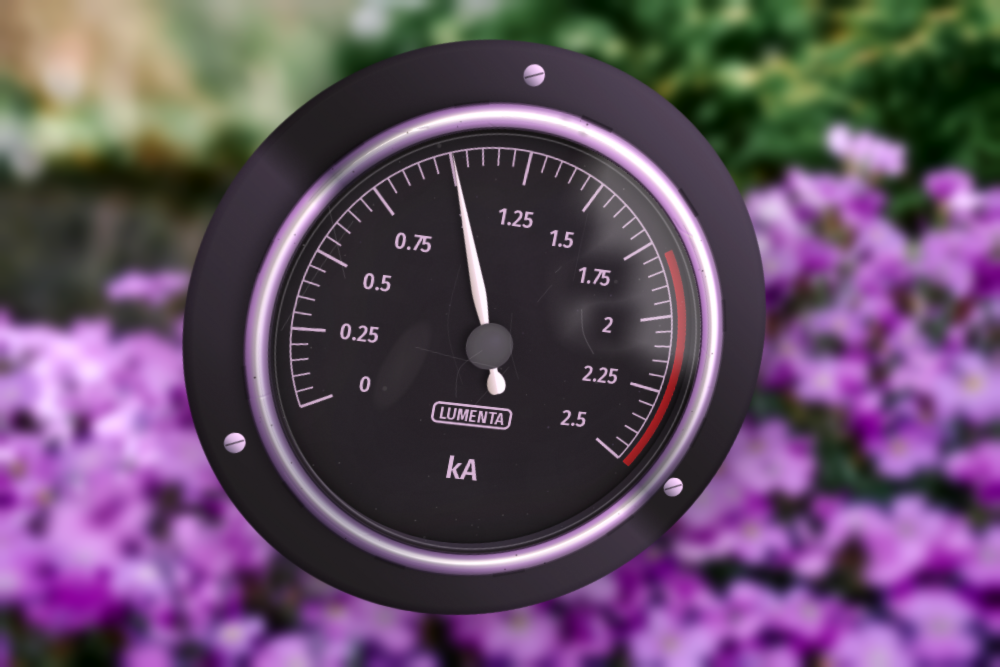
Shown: 1 kA
